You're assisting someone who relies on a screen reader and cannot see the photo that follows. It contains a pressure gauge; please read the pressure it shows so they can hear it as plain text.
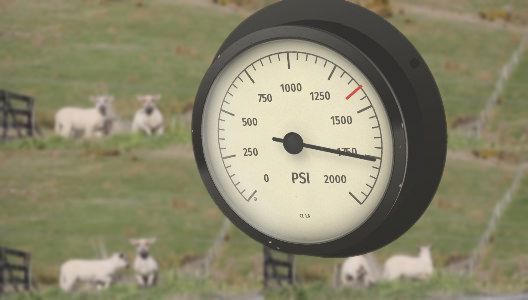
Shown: 1750 psi
